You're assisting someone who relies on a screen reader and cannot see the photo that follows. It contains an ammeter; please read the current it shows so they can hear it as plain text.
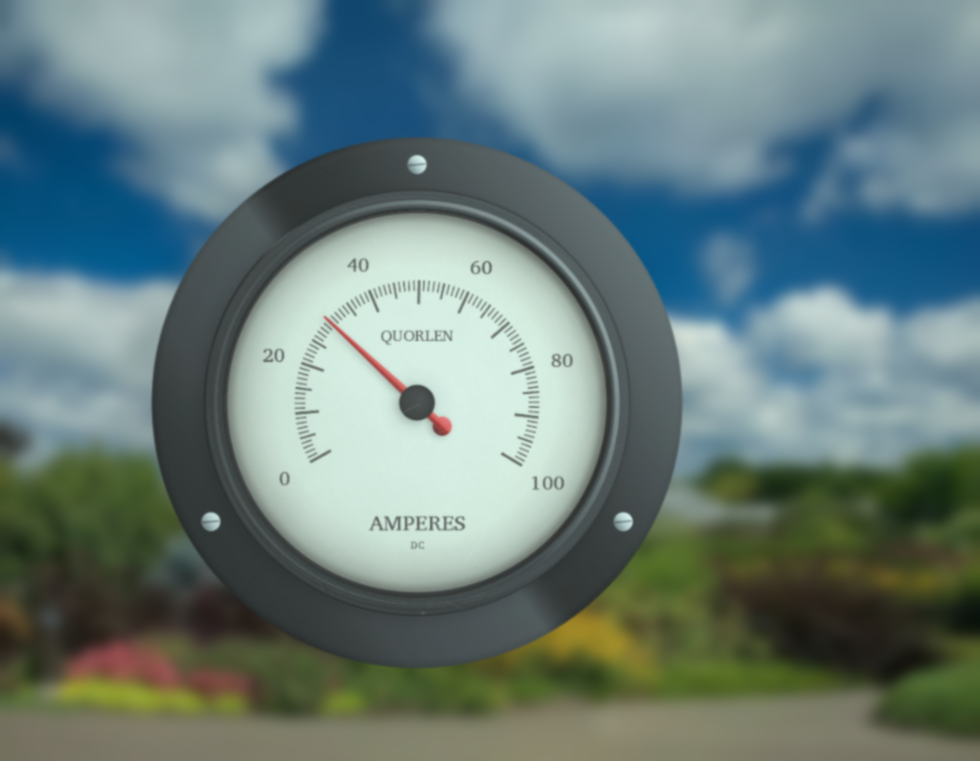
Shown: 30 A
